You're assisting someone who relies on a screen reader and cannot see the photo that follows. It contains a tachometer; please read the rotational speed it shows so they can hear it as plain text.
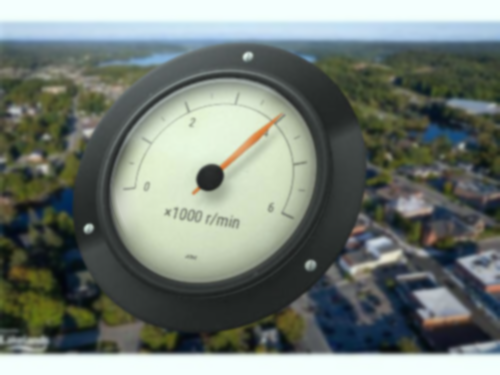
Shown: 4000 rpm
